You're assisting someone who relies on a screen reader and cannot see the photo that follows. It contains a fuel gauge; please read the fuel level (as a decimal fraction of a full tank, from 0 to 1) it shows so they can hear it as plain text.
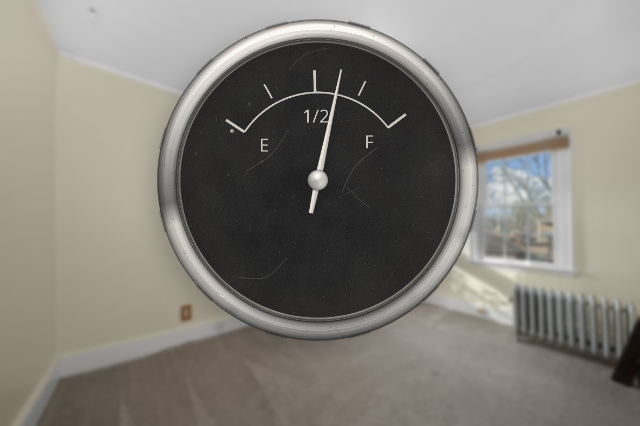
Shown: 0.625
